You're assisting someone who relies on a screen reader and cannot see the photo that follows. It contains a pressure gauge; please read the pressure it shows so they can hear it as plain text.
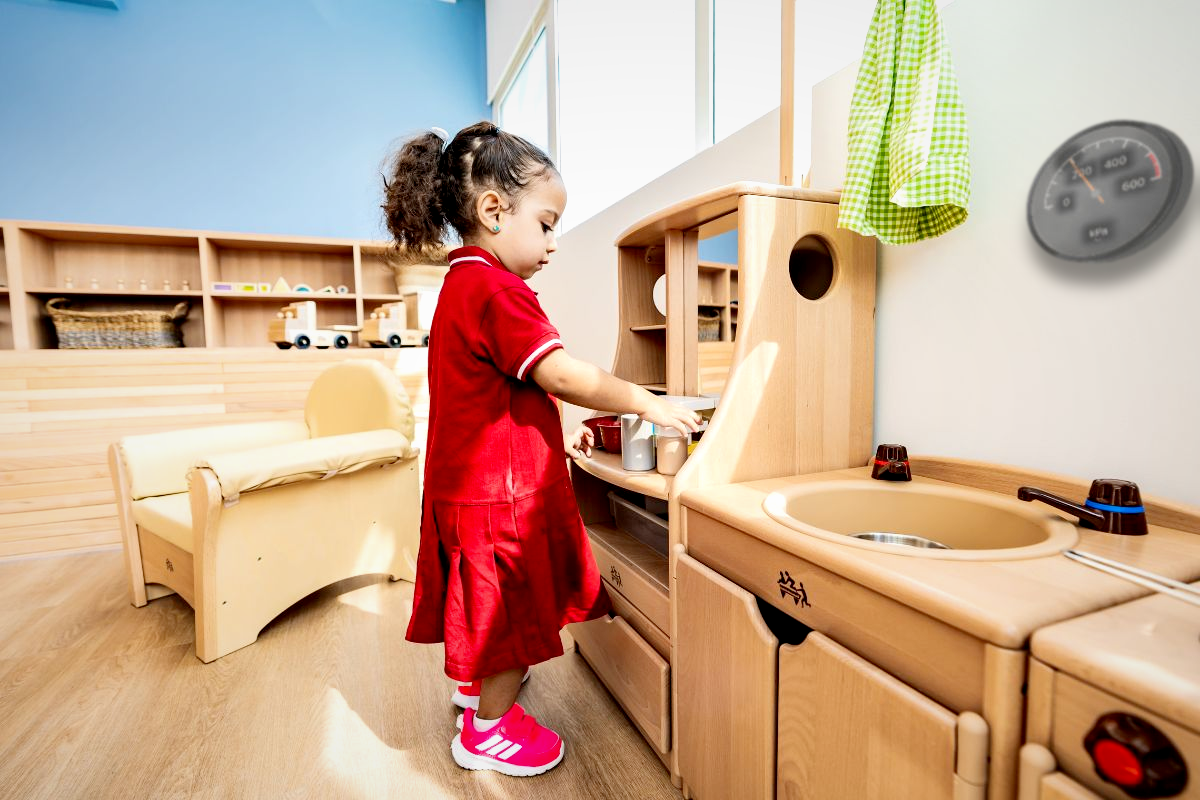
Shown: 200 kPa
